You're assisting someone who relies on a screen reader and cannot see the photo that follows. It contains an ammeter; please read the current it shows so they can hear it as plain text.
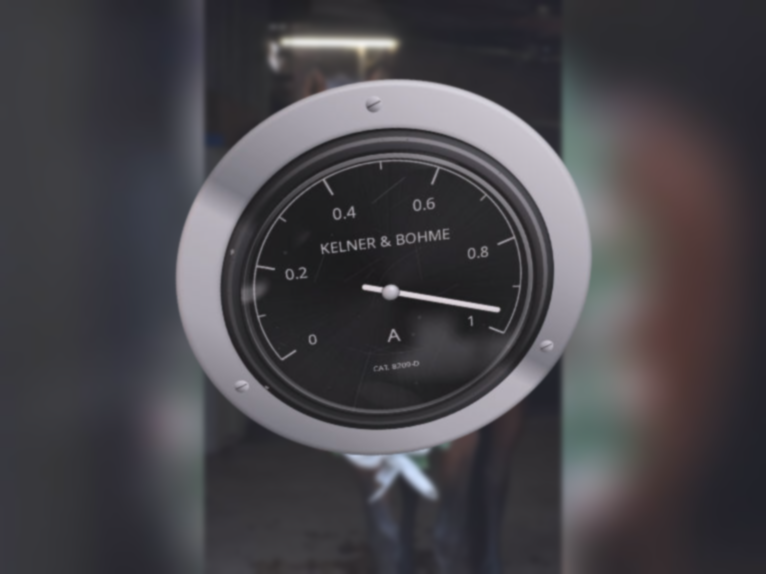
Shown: 0.95 A
